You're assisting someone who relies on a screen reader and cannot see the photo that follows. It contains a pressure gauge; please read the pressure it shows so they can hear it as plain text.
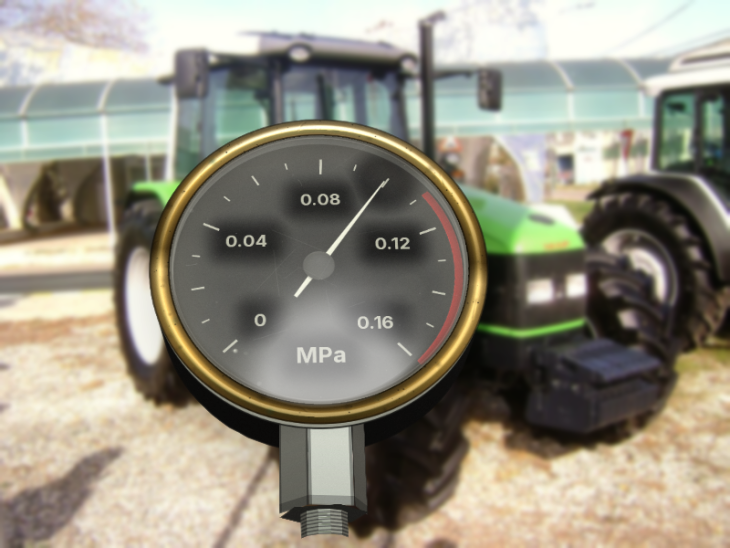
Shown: 0.1 MPa
